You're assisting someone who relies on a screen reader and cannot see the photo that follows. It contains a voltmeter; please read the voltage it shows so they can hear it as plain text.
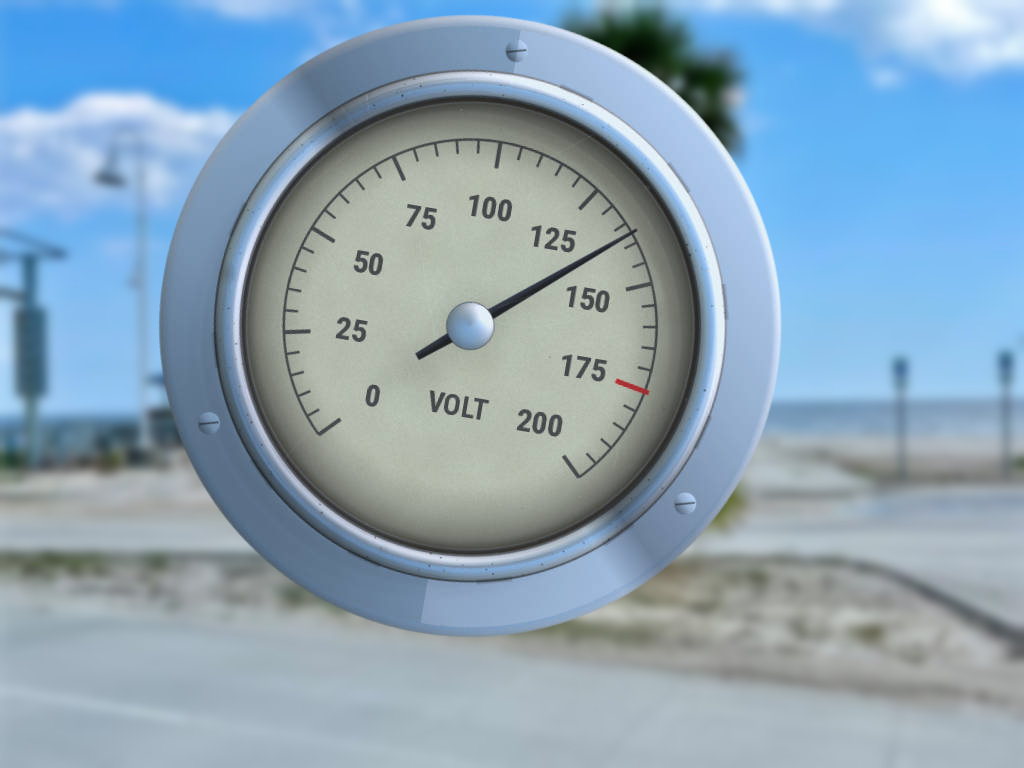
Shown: 137.5 V
